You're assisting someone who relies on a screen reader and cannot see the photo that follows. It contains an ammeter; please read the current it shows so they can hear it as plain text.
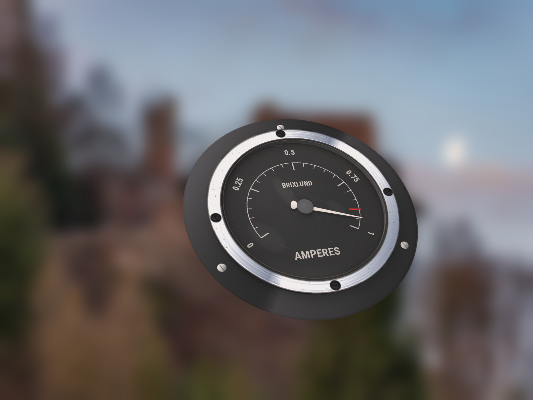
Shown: 0.95 A
